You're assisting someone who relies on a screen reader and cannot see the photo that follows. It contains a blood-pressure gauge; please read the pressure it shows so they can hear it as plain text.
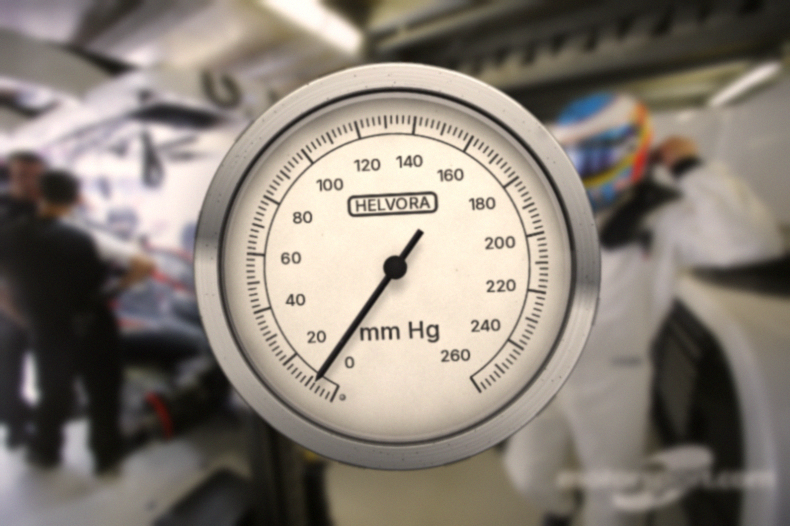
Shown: 8 mmHg
